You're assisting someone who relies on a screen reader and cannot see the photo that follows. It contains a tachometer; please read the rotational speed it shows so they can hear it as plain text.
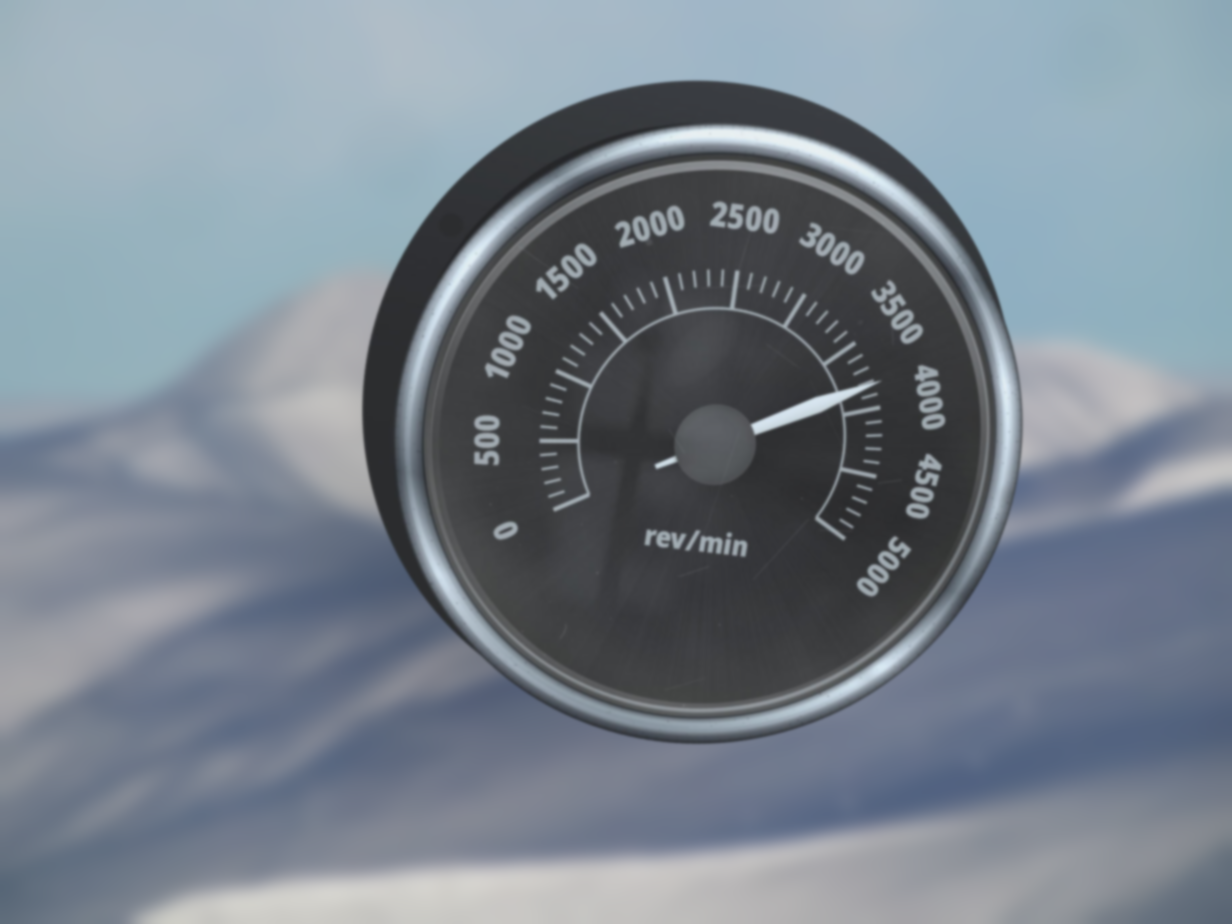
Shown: 3800 rpm
